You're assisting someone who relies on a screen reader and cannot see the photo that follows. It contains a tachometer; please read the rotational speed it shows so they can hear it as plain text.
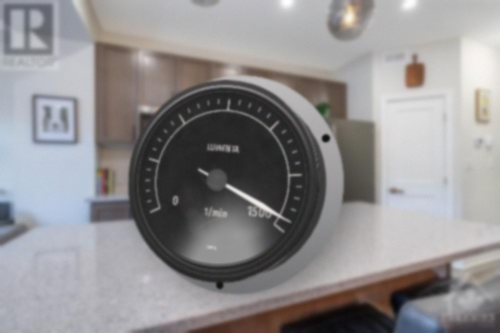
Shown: 1450 rpm
